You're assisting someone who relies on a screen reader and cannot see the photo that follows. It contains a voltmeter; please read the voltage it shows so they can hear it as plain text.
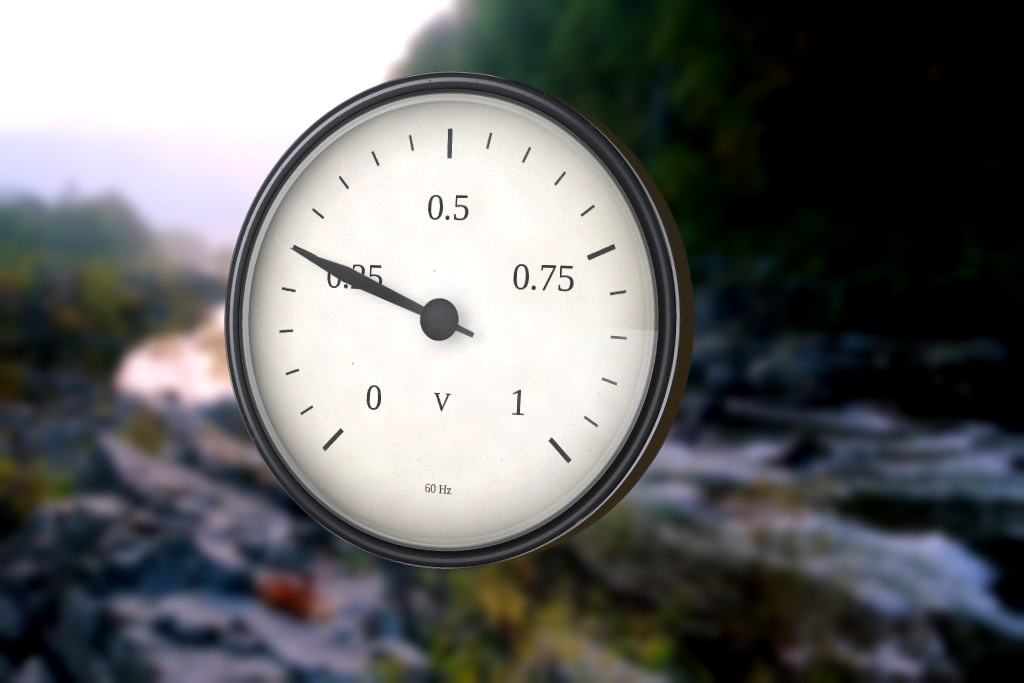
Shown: 0.25 V
